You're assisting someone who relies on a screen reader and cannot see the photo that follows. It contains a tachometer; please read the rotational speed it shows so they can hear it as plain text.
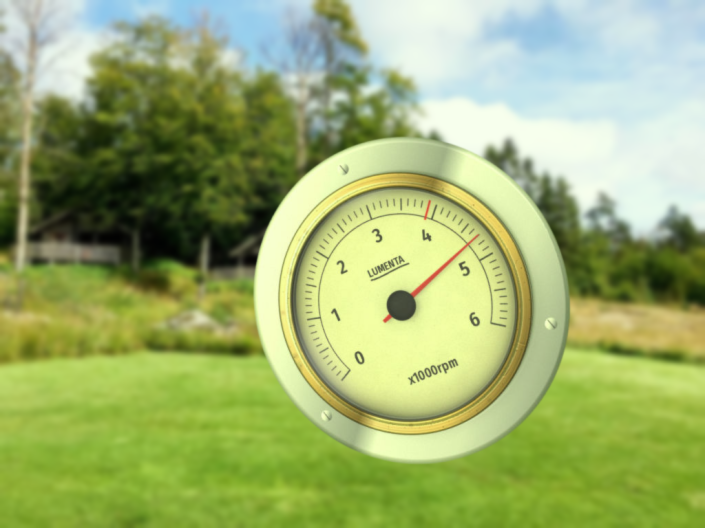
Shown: 4700 rpm
